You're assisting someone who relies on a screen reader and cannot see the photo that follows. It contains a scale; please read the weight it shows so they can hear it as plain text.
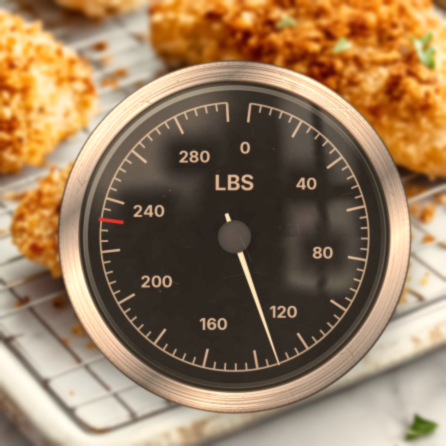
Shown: 132 lb
